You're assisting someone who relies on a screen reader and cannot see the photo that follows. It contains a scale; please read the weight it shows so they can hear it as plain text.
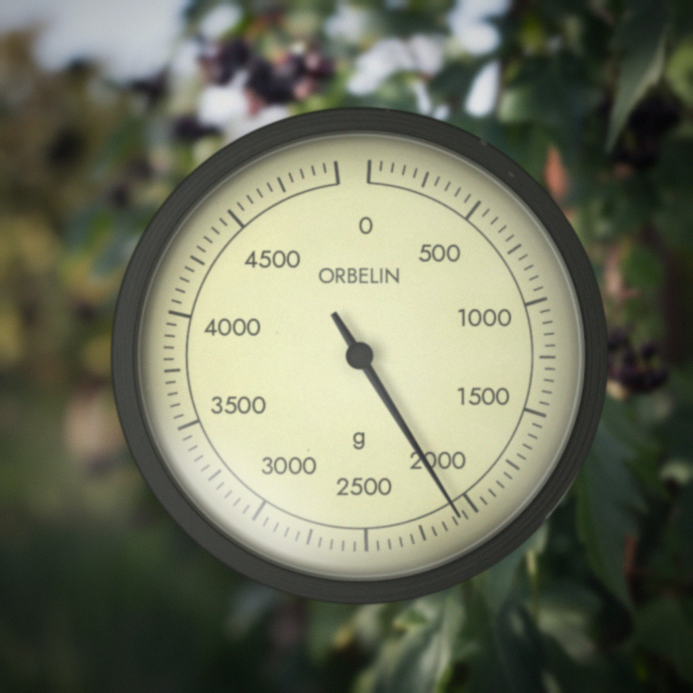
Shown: 2075 g
